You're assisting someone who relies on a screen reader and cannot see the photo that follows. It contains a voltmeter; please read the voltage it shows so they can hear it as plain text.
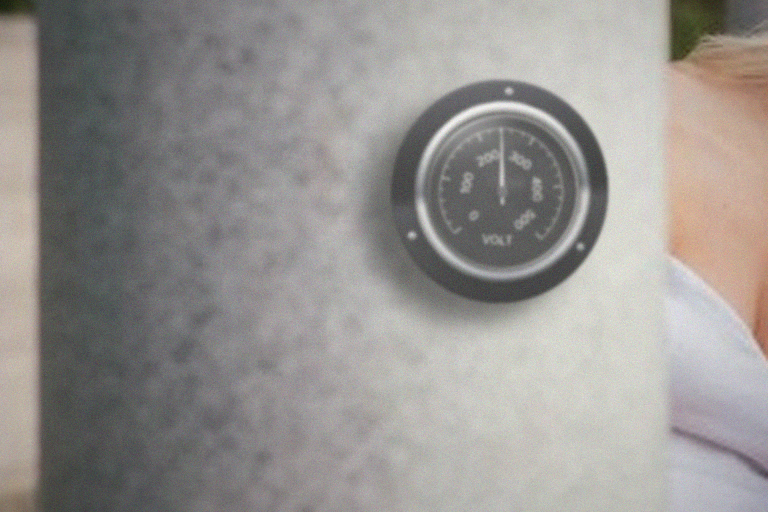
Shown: 240 V
